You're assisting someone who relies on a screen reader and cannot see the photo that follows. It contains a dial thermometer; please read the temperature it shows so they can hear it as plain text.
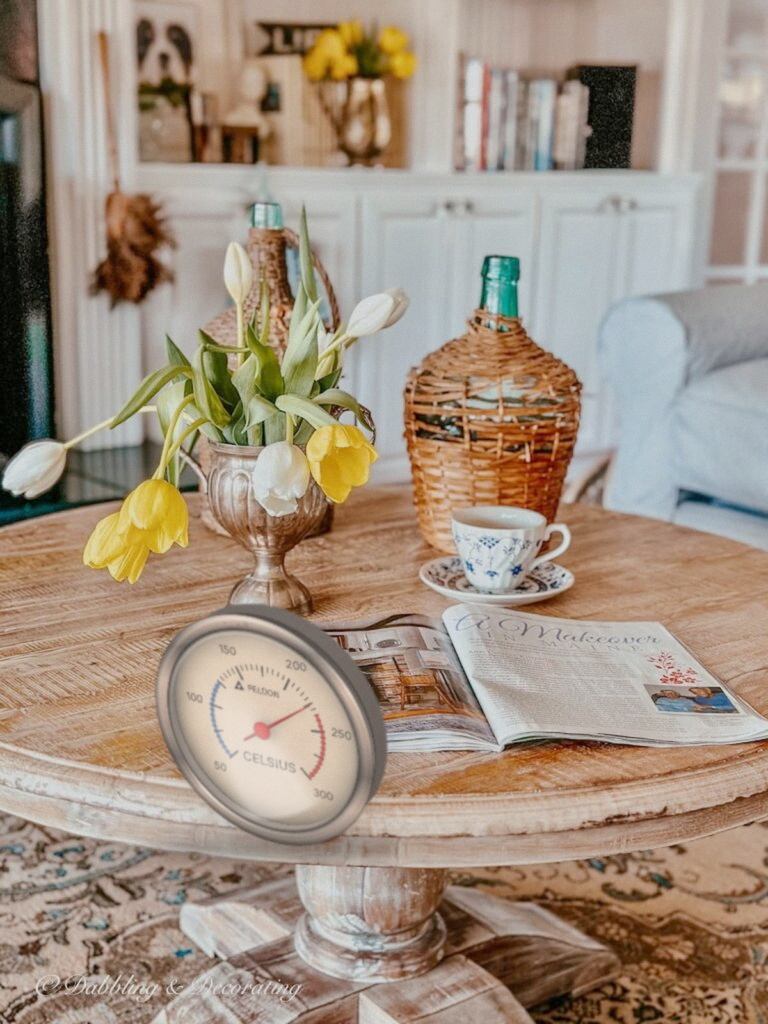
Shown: 225 °C
